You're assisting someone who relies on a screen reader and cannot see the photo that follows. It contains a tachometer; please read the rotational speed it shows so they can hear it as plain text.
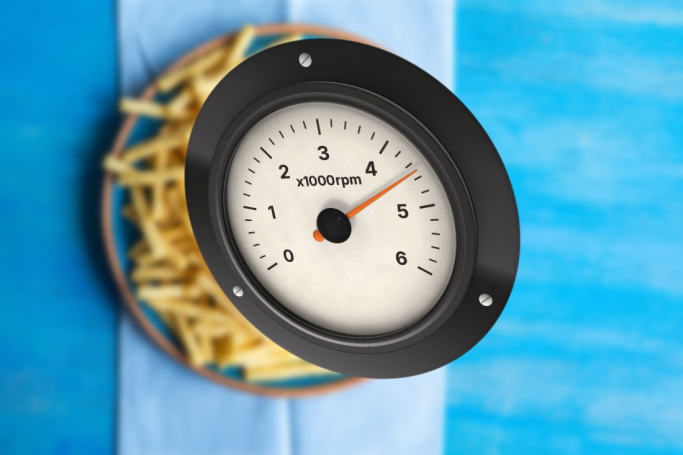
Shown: 4500 rpm
